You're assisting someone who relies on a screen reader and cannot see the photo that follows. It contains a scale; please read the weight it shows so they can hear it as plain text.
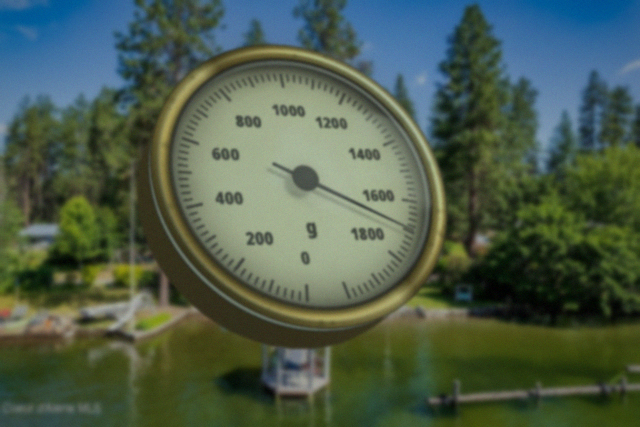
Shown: 1700 g
